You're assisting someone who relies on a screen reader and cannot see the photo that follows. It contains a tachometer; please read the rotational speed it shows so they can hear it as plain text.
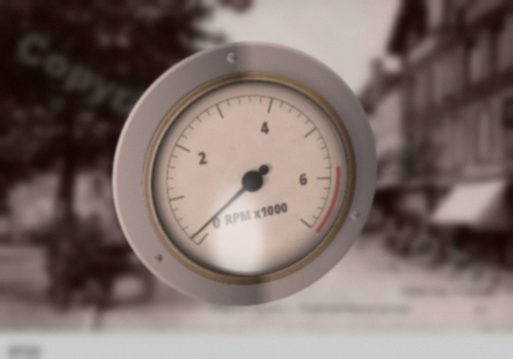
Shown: 200 rpm
